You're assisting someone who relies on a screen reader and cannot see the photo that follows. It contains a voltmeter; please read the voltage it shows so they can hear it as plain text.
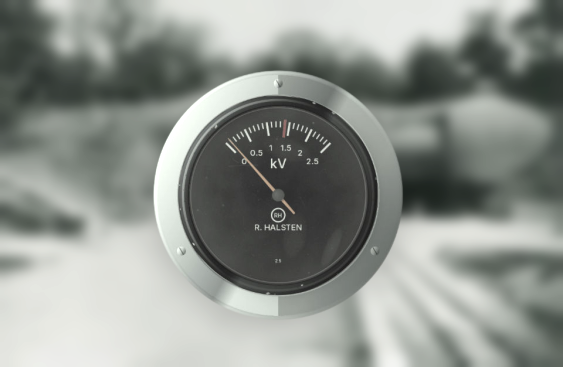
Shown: 0.1 kV
